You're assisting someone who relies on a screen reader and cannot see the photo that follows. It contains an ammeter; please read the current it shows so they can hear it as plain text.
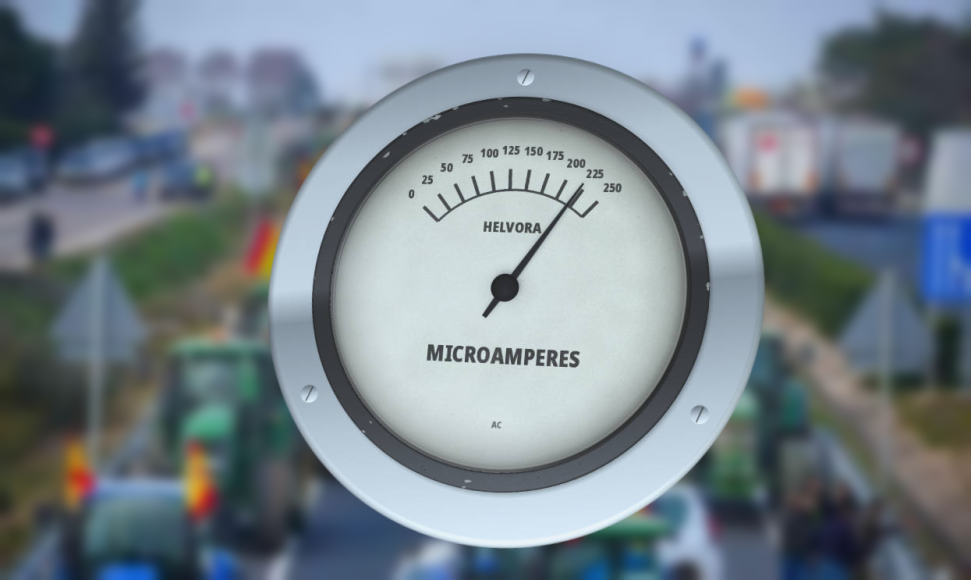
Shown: 225 µA
